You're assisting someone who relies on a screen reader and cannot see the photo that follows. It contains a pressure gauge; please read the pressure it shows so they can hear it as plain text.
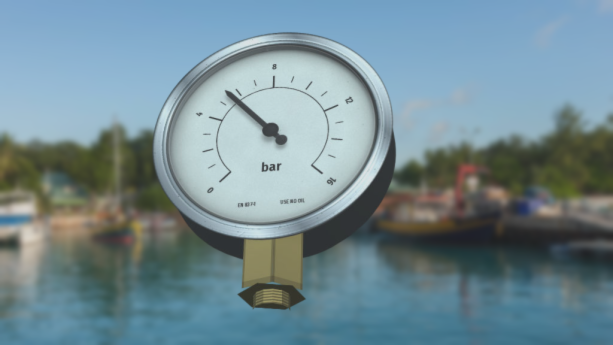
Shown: 5.5 bar
